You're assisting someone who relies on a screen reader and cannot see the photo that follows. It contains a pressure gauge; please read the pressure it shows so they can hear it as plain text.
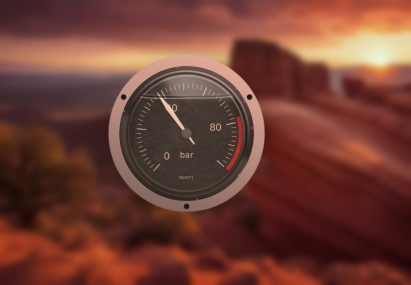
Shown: 38 bar
